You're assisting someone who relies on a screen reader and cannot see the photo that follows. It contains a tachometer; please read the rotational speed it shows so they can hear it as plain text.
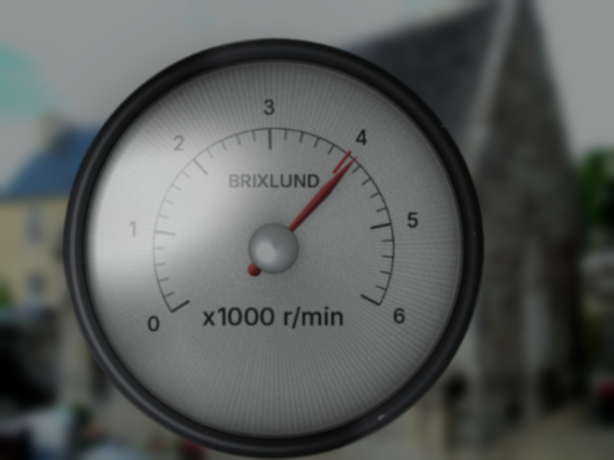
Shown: 4100 rpm
